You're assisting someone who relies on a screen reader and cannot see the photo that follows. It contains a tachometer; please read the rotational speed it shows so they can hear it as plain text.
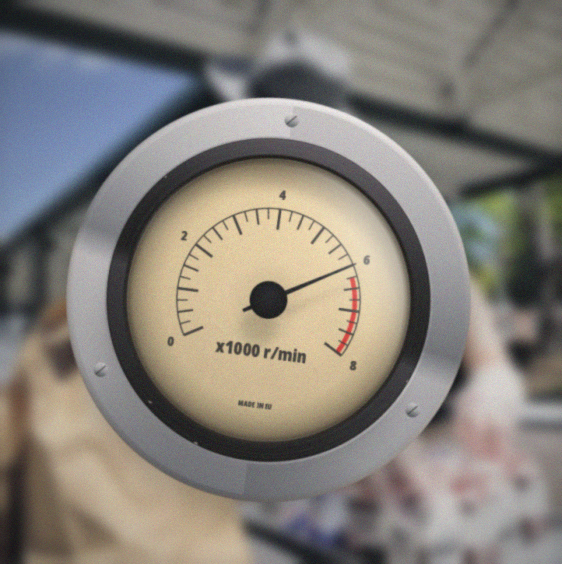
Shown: 6000 rpm
